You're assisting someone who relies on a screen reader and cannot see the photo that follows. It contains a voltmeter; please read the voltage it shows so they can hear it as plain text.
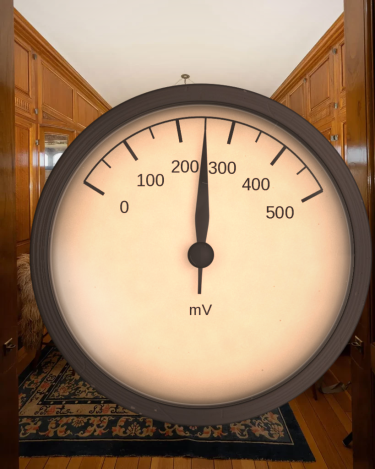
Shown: 250 mV
